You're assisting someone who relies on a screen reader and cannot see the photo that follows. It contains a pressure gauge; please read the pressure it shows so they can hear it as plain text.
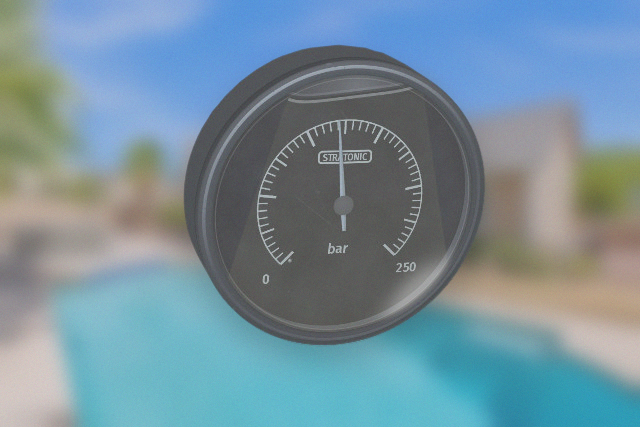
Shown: 120 bar
